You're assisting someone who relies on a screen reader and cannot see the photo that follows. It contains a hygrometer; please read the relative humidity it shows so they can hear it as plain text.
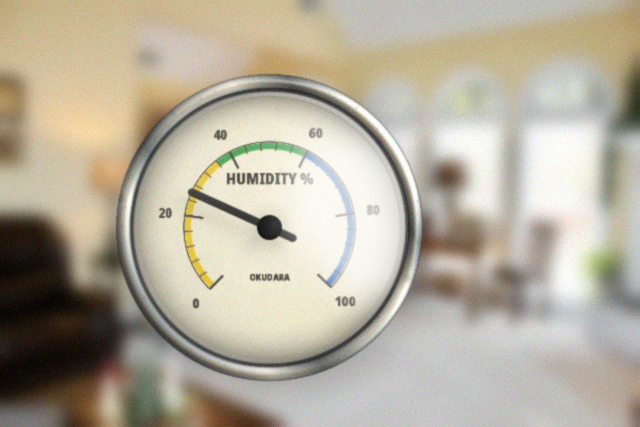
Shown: 26 %
